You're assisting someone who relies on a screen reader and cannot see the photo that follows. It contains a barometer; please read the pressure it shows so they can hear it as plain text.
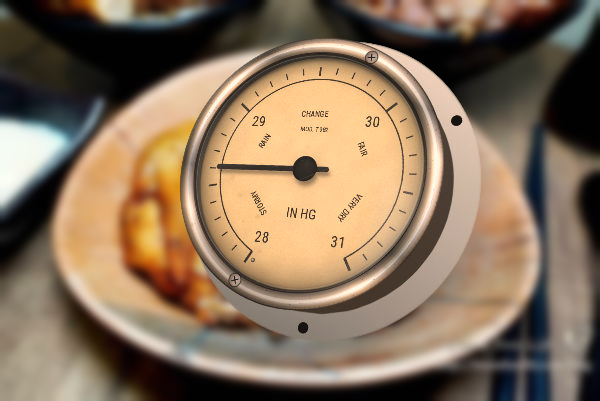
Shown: 28.6 inHg
